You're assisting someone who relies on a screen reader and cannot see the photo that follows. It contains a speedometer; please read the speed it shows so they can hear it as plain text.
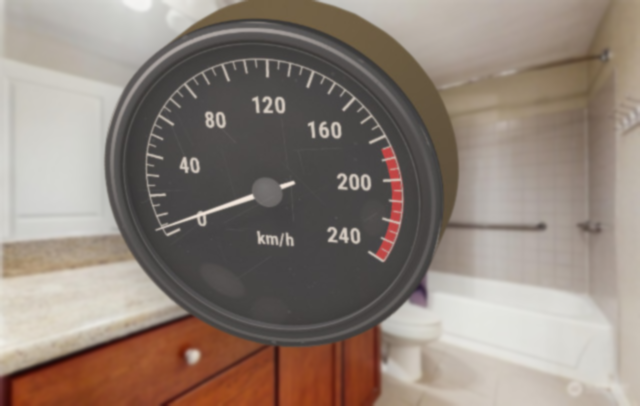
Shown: 5 km/h
